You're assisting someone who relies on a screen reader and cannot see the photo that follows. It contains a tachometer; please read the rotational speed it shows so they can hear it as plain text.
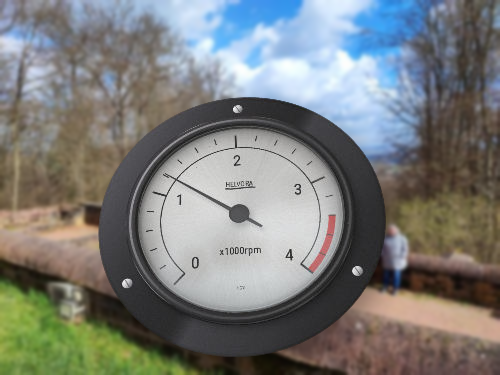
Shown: 1200 rpm
